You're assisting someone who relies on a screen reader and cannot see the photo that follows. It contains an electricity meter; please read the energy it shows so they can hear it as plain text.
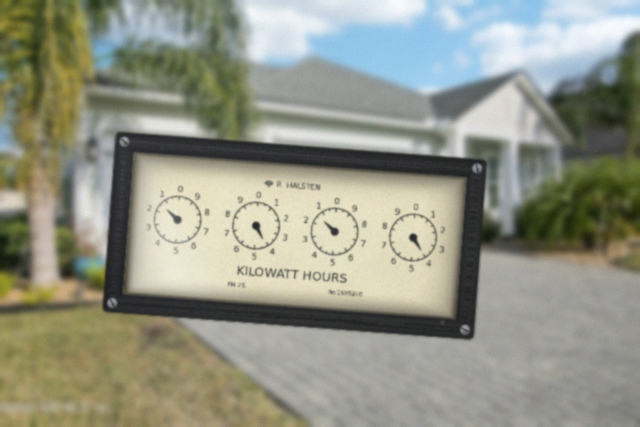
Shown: 1414 kWh
